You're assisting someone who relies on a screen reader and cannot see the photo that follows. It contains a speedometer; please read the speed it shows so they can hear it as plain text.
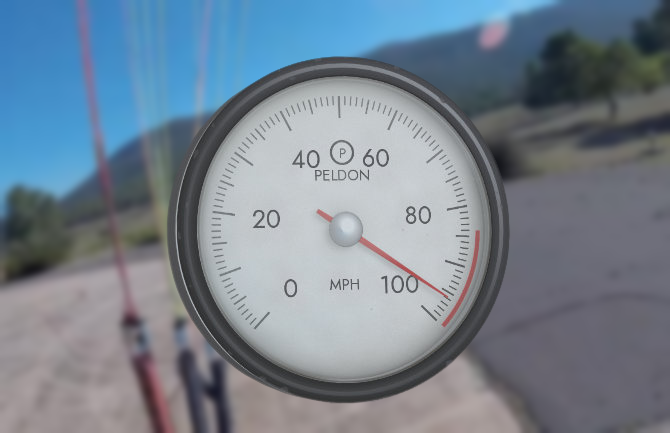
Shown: 96 mph
